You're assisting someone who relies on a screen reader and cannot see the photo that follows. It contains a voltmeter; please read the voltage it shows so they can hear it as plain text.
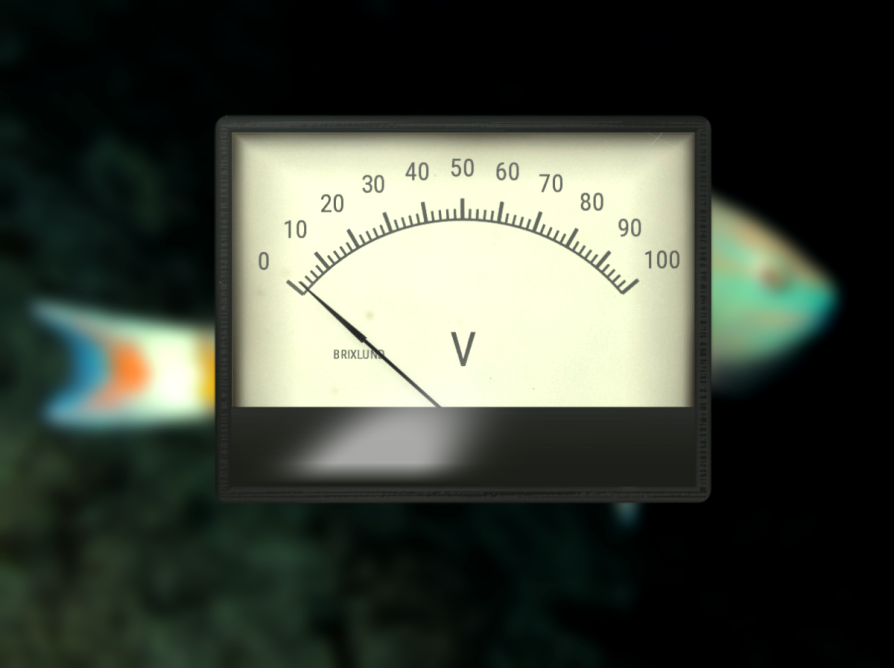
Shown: 2 V
